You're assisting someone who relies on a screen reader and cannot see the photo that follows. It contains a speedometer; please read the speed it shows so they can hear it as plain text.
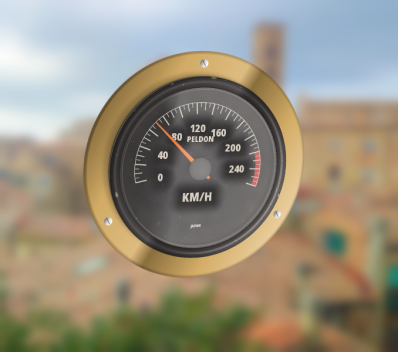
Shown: 70 km/h
